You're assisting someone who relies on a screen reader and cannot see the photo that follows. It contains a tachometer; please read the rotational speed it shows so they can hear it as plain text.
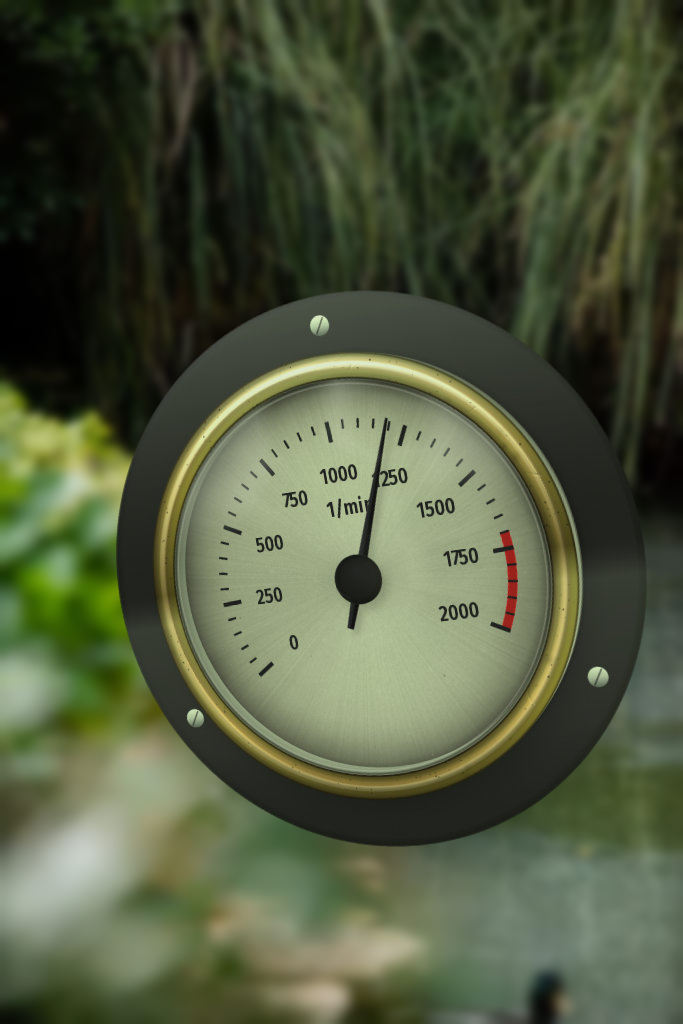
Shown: 1200 rpm
